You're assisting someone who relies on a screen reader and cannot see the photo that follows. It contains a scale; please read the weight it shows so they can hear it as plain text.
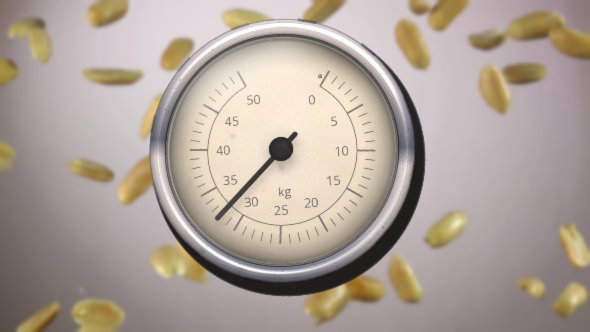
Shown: 32 kg
